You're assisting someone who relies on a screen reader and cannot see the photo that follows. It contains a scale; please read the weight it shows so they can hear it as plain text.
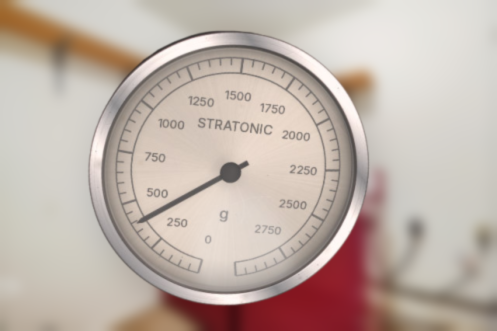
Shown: 400 g
